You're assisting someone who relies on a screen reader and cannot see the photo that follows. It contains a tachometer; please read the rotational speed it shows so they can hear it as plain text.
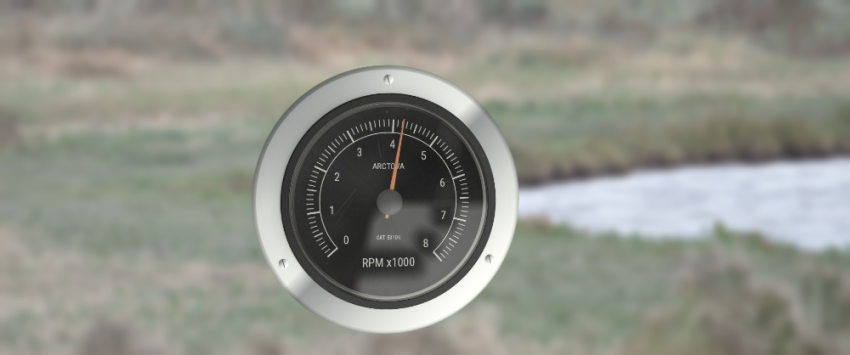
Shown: 4200 rpm
